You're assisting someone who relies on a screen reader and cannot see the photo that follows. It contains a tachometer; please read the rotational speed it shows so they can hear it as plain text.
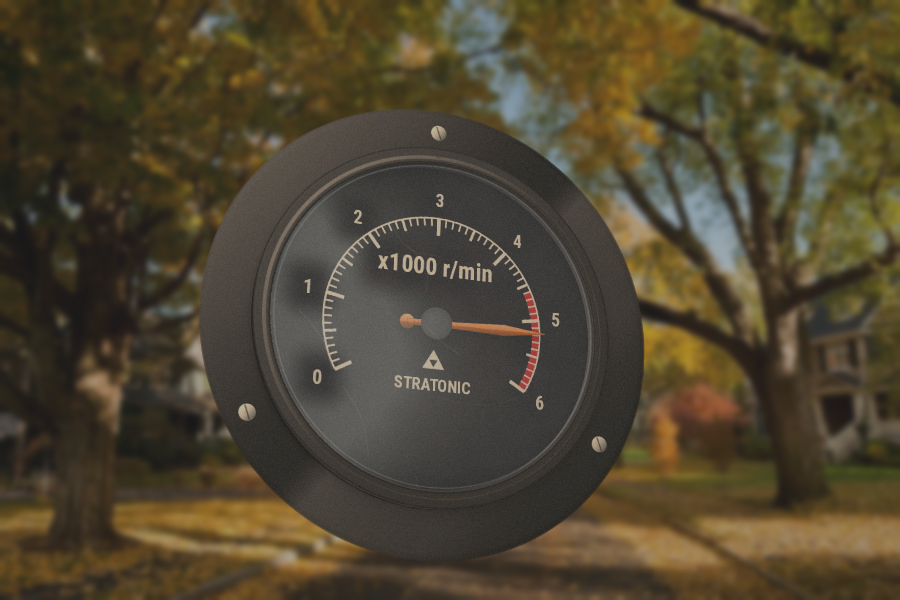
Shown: 5200 rpm
